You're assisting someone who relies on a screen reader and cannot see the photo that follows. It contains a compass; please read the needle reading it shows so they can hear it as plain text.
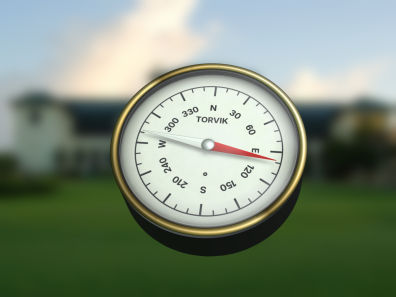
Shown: 100 °
